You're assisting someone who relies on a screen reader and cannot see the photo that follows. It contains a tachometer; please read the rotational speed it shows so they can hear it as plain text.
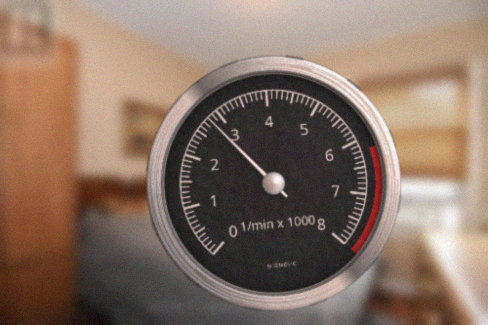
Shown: 2800 rpm
